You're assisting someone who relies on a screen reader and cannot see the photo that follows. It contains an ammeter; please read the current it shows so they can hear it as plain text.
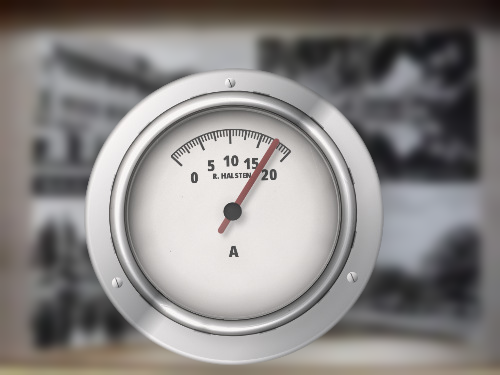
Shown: 17.5 A
